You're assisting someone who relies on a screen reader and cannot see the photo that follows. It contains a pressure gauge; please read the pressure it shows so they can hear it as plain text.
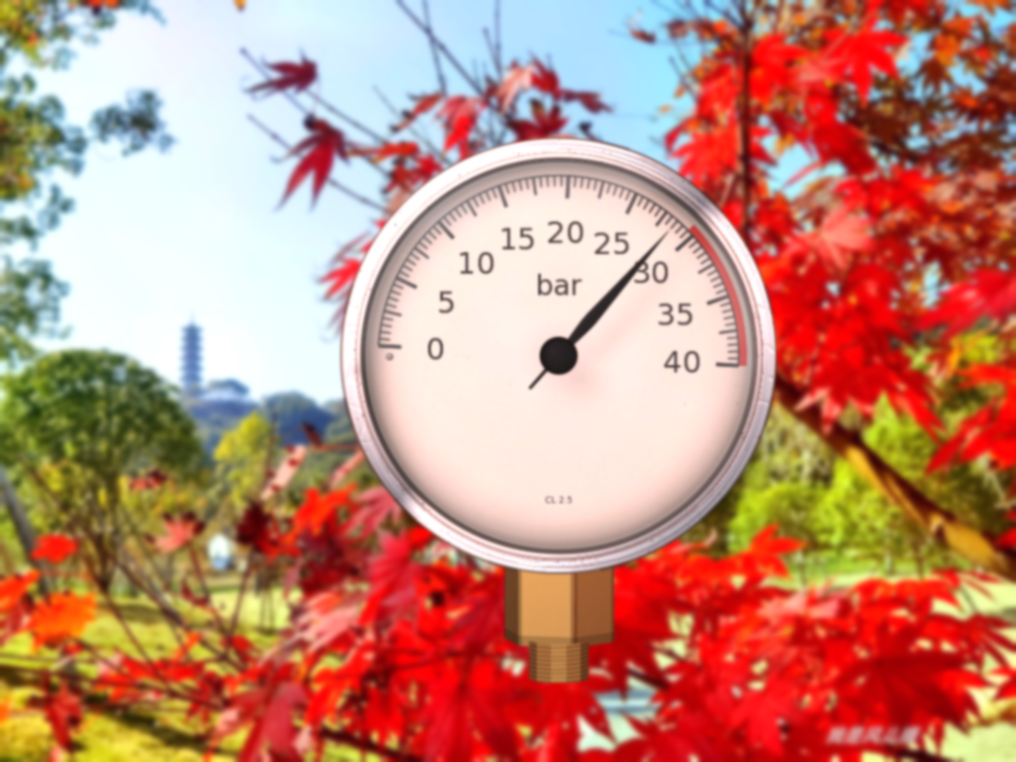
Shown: 28.5 bar
